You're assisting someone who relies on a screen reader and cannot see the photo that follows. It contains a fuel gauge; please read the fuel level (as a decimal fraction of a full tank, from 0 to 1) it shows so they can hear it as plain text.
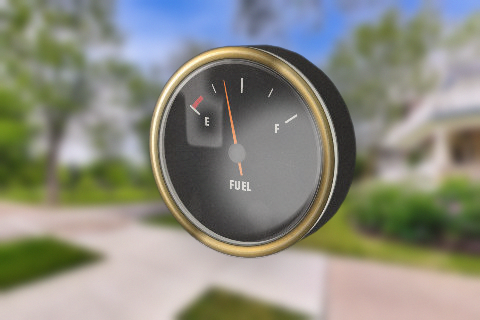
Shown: 0.375
